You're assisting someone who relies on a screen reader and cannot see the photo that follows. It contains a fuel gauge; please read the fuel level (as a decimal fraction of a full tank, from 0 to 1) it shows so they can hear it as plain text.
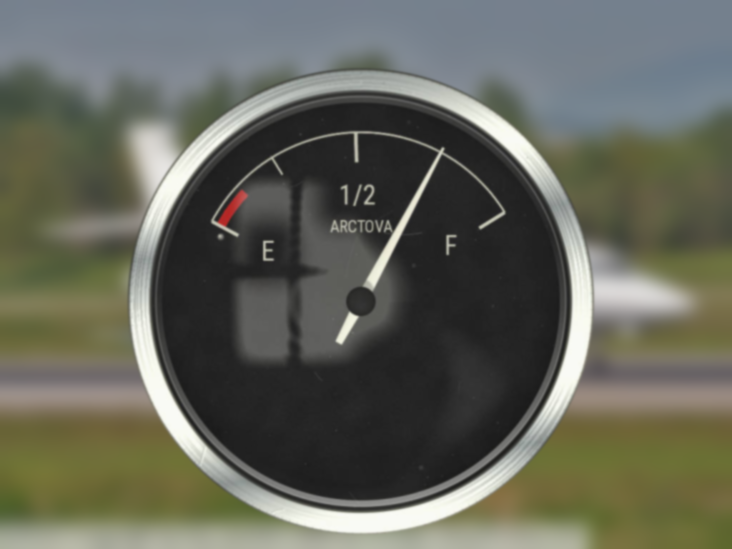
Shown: 0.75
